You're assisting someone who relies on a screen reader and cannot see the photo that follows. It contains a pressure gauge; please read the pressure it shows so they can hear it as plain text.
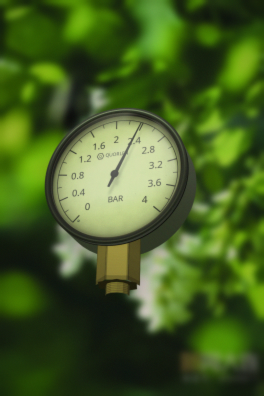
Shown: 2.4 bar
